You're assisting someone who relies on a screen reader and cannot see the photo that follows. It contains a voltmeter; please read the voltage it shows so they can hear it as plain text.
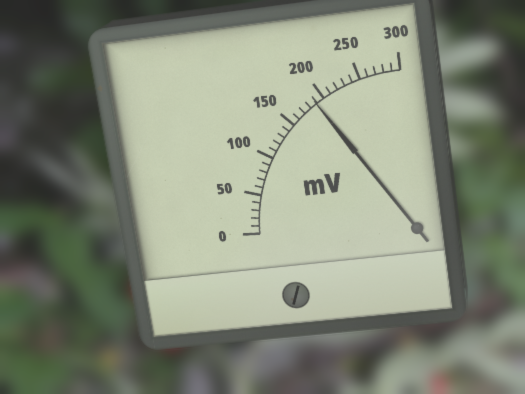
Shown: 190 mV
